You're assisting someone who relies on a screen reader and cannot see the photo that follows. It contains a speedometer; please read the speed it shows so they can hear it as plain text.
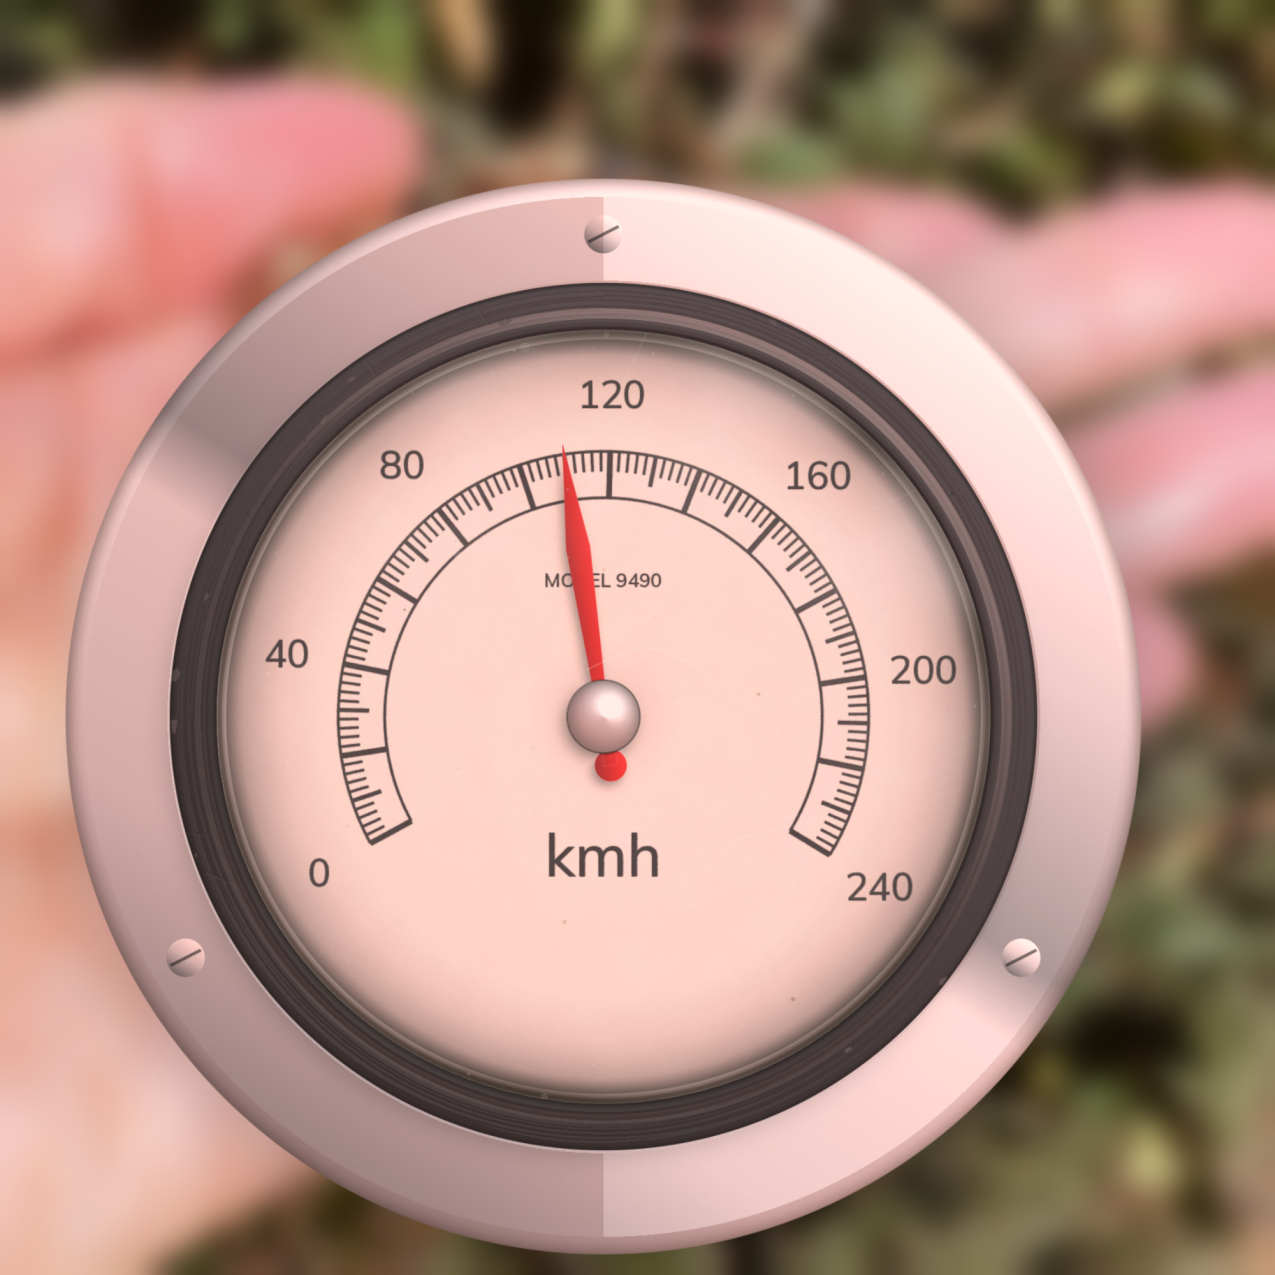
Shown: 110 km/h
